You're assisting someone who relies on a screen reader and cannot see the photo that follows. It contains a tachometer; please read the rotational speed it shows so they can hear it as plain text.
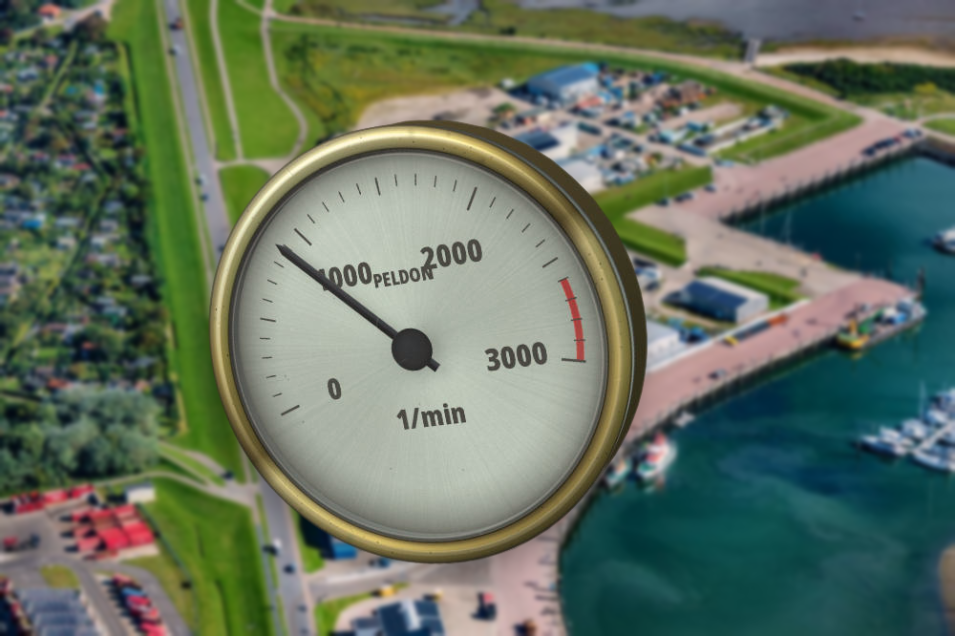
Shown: 900 rpm
